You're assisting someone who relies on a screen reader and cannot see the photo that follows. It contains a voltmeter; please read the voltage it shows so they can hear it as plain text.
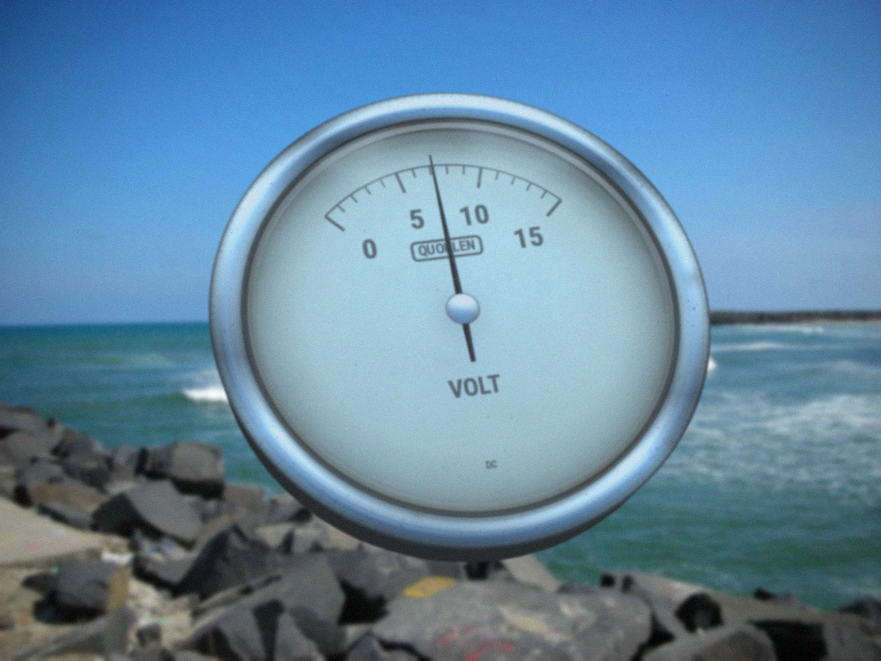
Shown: 7 V
